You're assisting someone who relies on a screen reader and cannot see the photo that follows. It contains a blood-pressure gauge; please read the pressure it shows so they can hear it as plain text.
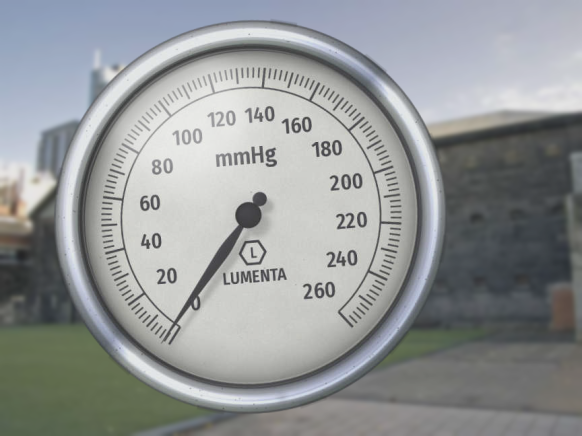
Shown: 2 mmHg
